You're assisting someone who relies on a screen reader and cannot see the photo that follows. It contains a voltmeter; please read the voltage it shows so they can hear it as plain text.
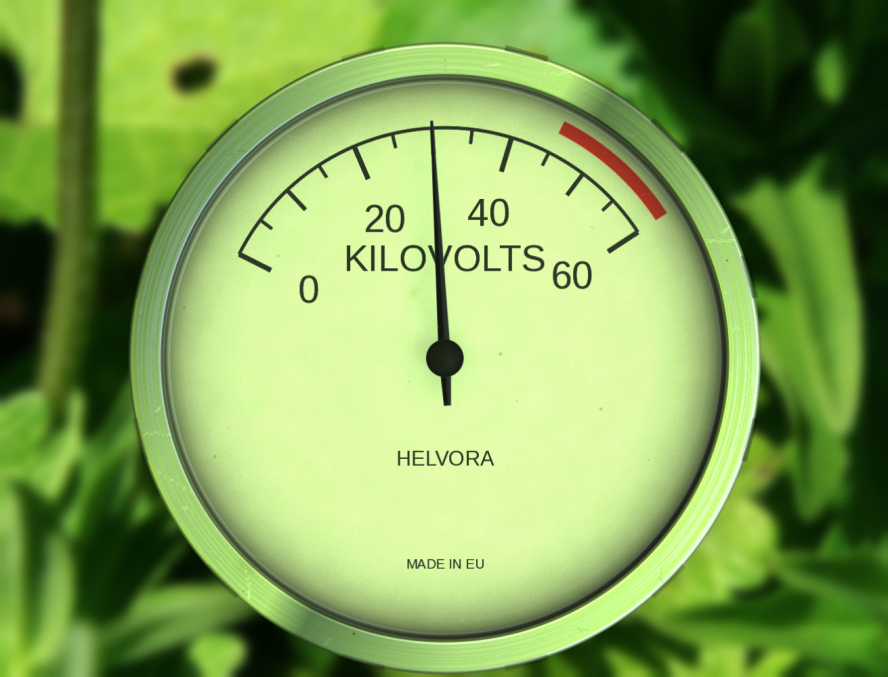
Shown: 30 kV
